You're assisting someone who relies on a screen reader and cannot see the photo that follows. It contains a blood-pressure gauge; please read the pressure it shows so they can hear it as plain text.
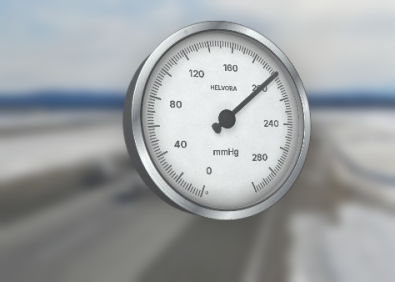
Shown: 200 mmHg
